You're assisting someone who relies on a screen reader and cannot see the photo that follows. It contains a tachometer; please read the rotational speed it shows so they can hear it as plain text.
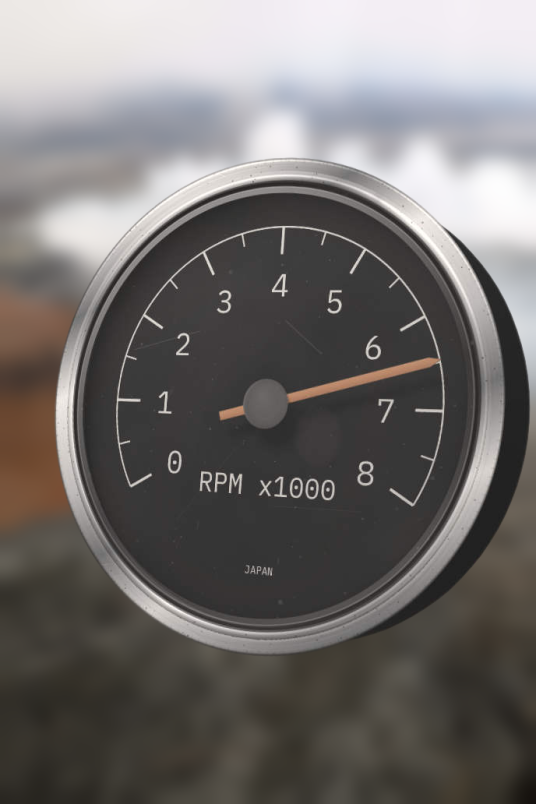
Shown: 6500 rpm
